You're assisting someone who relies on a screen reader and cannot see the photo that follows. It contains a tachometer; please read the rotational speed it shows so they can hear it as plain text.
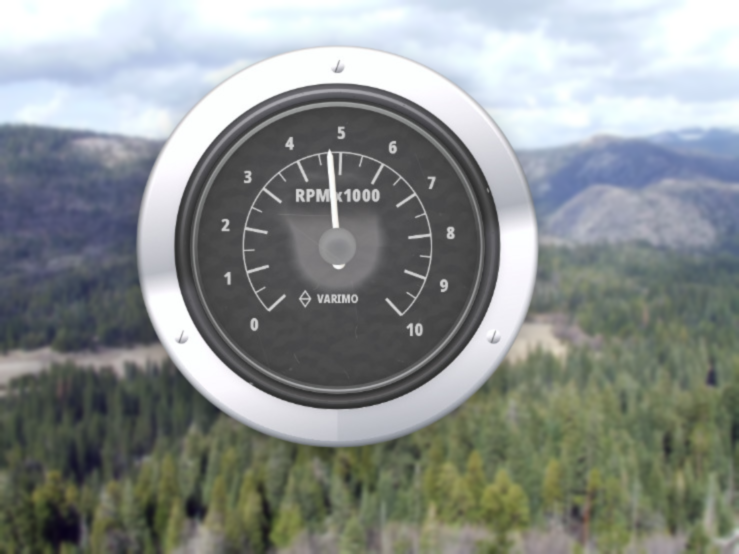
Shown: 4750 rpm
